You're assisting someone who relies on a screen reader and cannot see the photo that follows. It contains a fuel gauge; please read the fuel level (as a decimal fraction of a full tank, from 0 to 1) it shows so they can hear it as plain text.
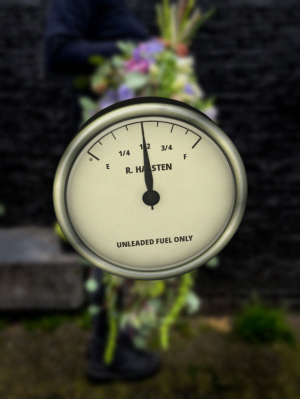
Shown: 0.5
